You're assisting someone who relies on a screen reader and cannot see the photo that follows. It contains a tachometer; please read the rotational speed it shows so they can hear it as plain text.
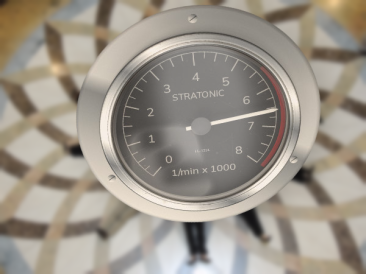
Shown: 6500 rpm
